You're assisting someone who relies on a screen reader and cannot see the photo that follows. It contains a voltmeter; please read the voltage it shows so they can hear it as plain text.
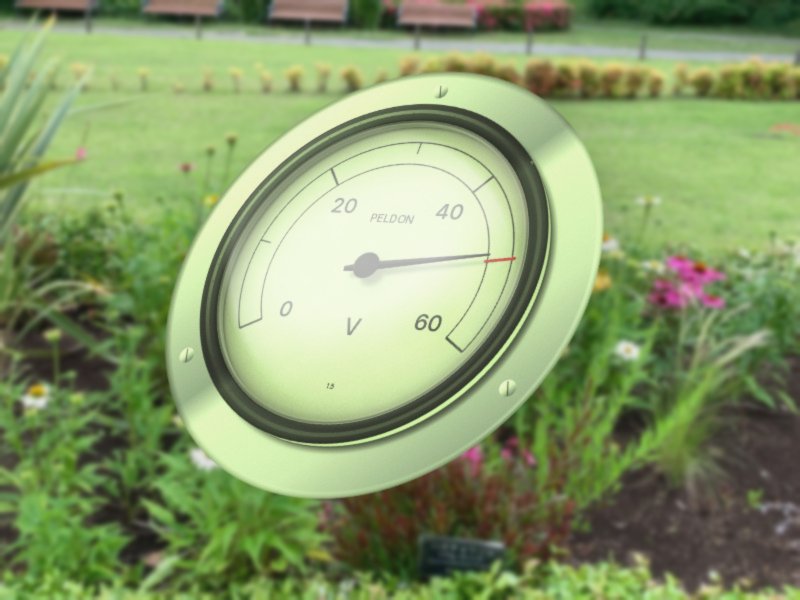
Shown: 50 V
